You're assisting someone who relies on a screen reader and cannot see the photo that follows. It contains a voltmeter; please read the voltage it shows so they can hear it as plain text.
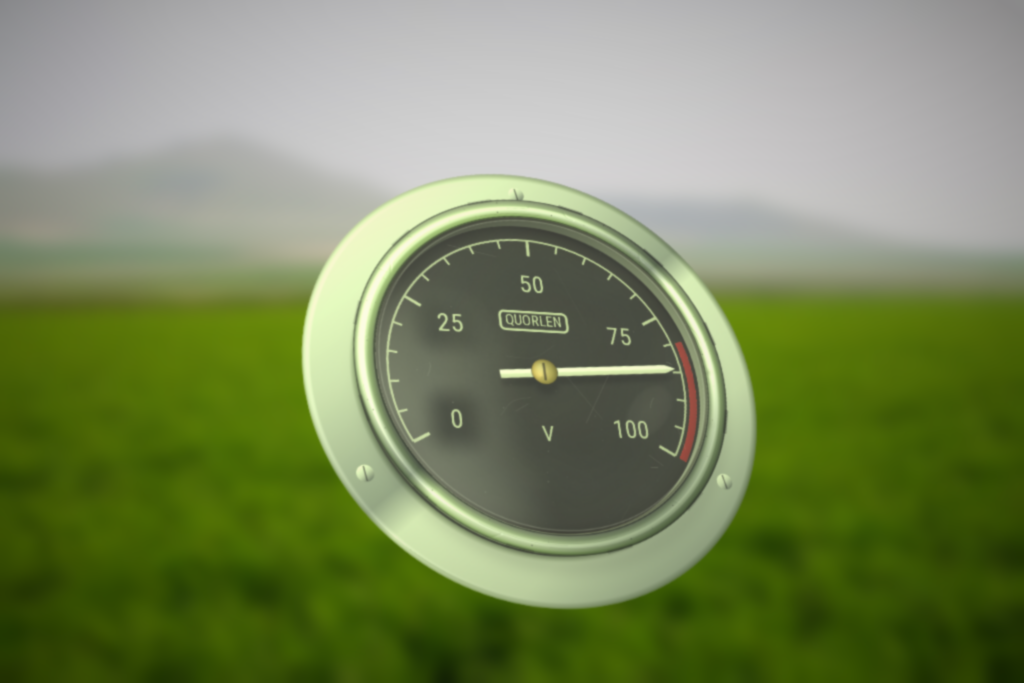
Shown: 85 V
